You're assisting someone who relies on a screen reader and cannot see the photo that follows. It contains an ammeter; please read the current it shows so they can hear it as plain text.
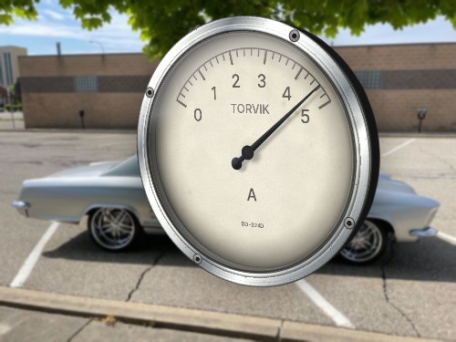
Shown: 4.6 A
